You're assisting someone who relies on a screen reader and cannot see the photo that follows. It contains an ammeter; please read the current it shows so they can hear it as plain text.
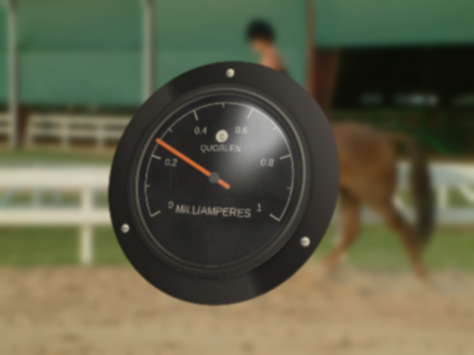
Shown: 0.25 mA
